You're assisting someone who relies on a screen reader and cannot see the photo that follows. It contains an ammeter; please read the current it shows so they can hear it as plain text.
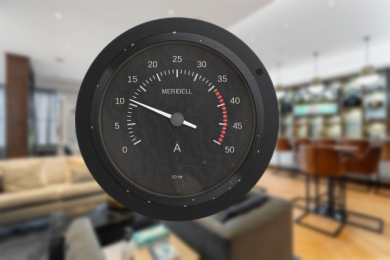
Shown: 11 A
